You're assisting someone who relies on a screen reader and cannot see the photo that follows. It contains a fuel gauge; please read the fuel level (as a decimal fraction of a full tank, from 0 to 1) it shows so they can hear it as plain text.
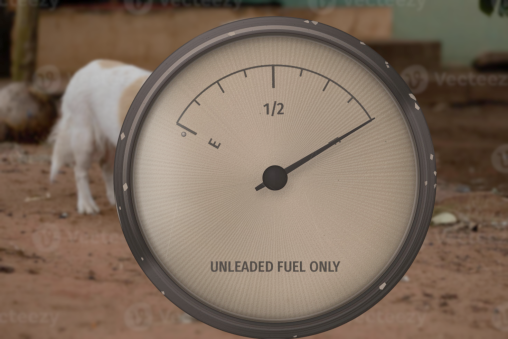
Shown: 1
